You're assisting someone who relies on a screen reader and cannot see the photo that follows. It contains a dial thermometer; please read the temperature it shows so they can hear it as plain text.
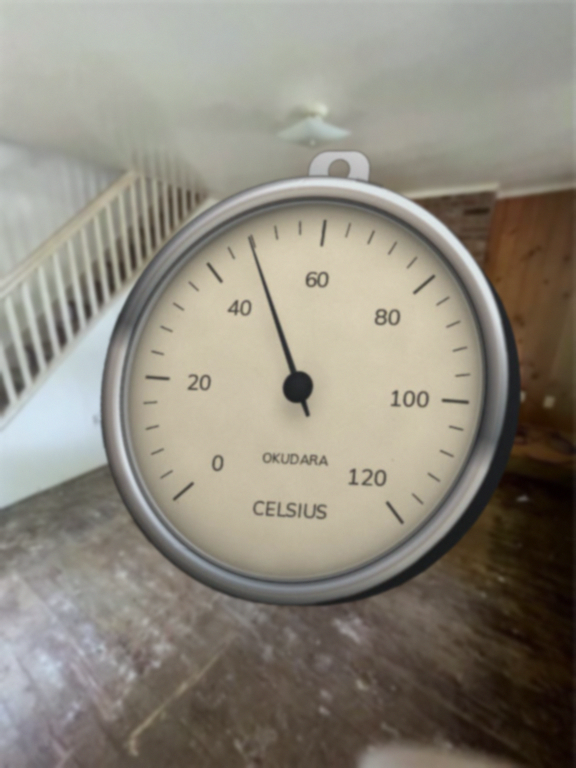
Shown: 48 °C
